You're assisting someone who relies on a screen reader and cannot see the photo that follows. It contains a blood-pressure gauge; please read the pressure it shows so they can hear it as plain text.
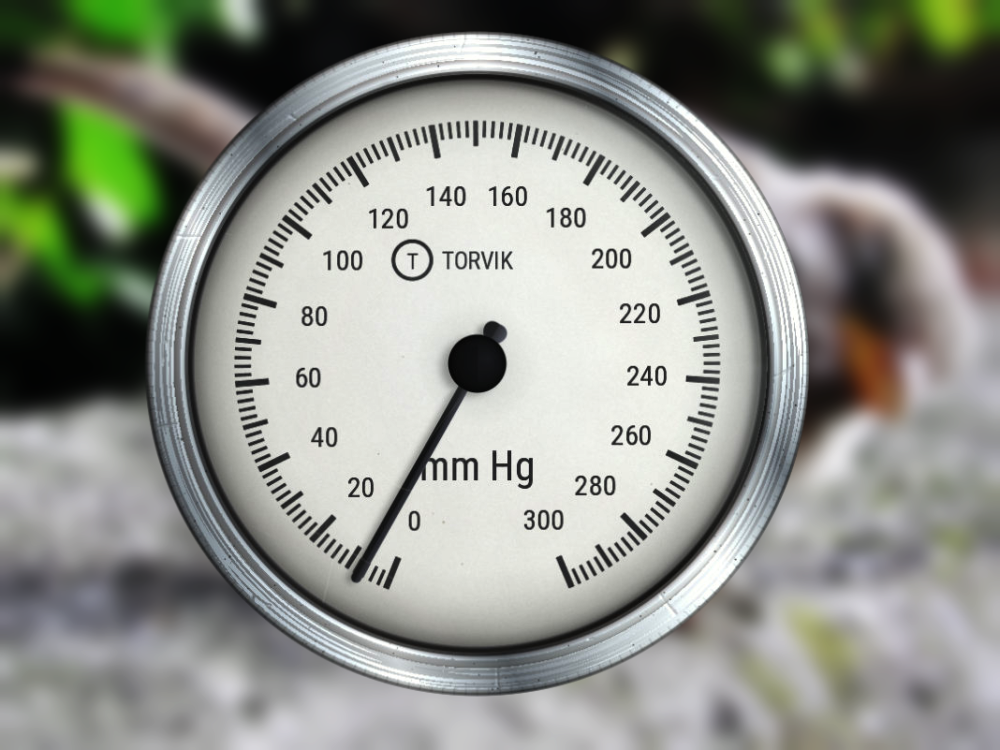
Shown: 7 mmHg
